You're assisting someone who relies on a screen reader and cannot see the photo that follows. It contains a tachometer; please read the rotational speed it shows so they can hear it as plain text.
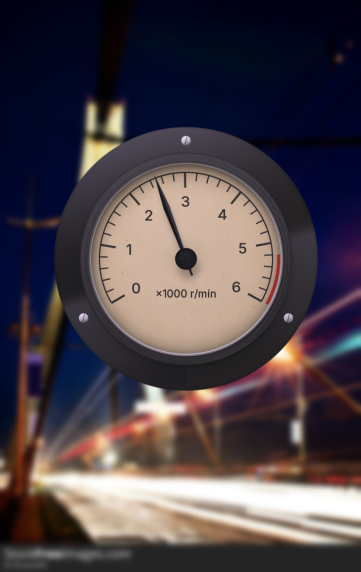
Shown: 2500 rpm
